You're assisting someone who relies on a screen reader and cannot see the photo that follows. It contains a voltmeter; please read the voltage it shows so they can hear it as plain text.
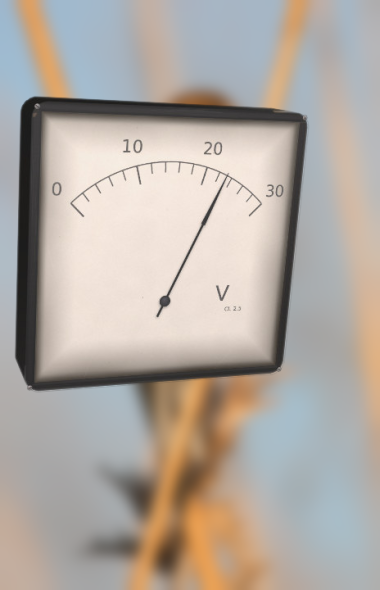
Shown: 23 V
